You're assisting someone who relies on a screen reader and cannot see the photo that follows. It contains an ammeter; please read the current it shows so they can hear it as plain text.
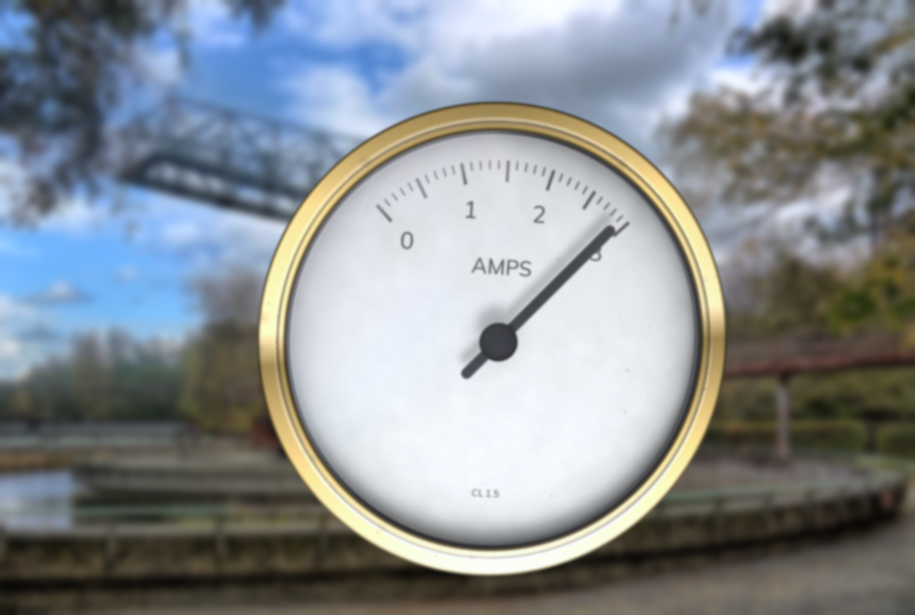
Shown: 2.9 A
